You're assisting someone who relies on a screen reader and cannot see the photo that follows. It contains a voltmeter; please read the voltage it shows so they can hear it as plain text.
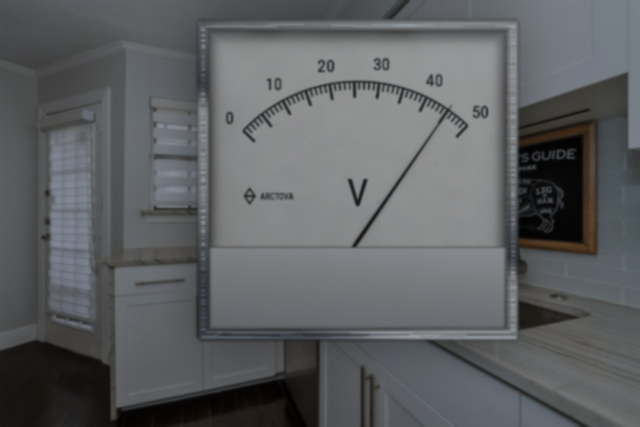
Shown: 45 V
